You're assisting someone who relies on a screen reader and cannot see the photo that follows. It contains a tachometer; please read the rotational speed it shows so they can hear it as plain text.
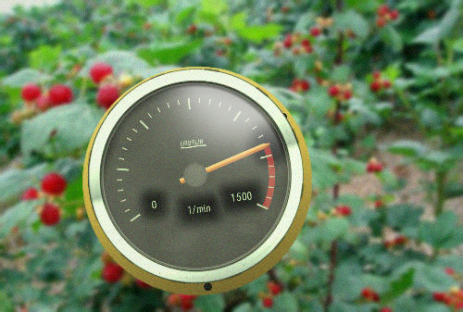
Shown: 1200 rpm
